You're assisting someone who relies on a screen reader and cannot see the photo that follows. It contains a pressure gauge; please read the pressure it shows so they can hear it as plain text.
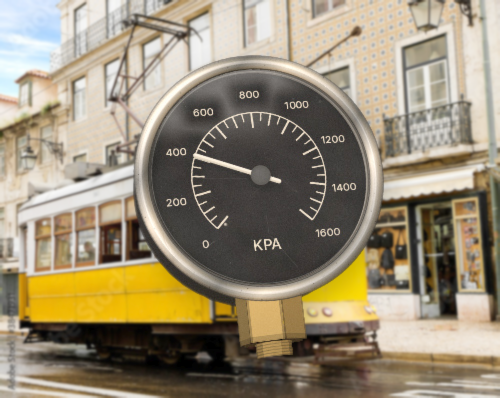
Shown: 400 kPa
